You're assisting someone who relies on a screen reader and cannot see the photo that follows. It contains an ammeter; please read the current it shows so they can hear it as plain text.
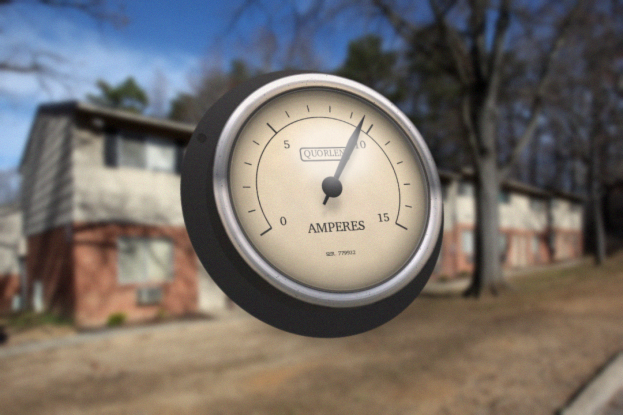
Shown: 9.5 A
